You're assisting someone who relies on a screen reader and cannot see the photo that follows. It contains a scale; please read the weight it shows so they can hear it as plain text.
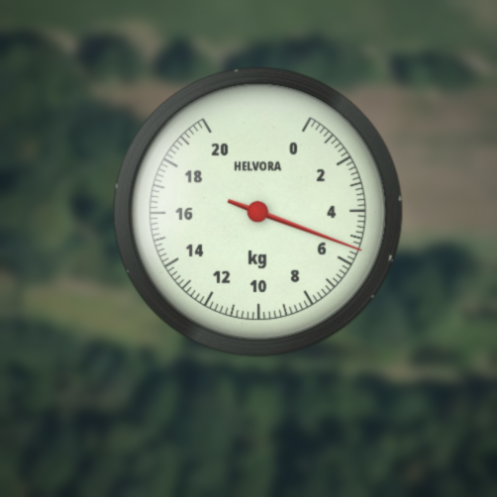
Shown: 5.4 kg
